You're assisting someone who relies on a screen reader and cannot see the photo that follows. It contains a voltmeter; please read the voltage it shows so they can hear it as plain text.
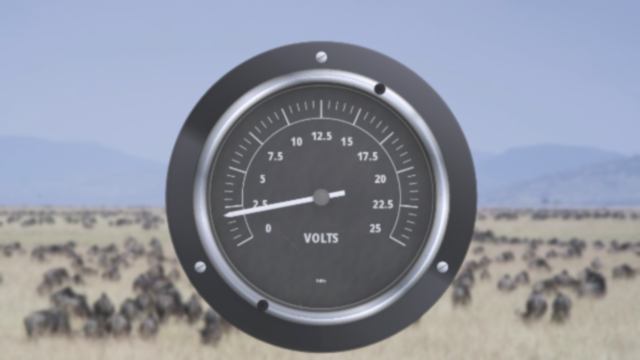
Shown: 2 V
